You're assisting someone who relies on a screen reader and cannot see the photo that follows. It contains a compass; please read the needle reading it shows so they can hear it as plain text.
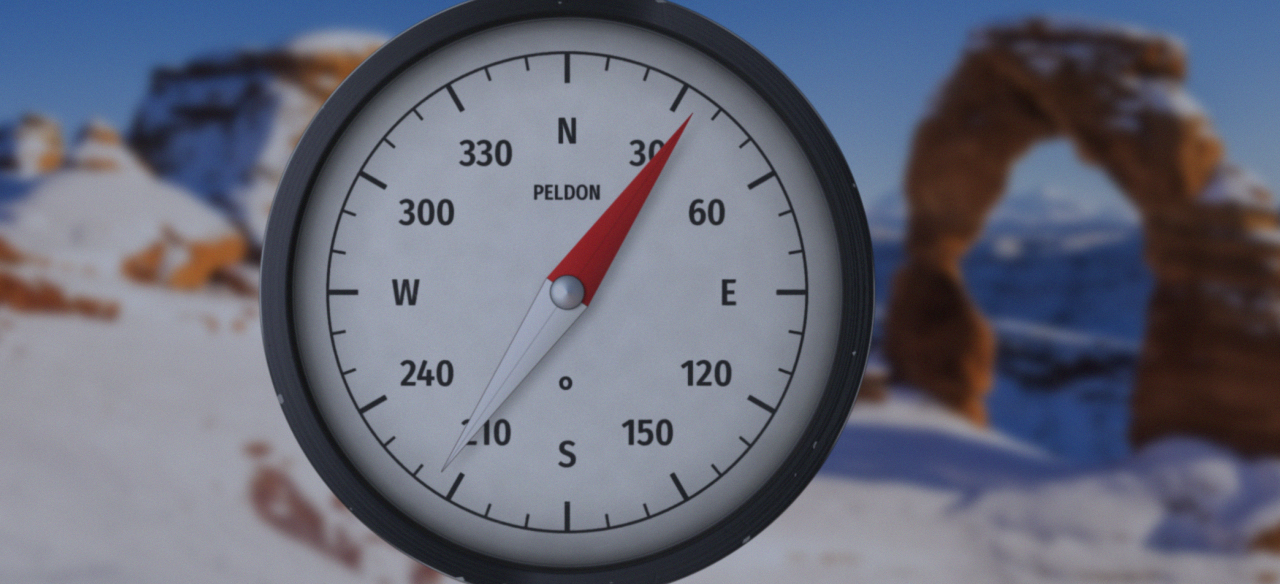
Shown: 35 °
